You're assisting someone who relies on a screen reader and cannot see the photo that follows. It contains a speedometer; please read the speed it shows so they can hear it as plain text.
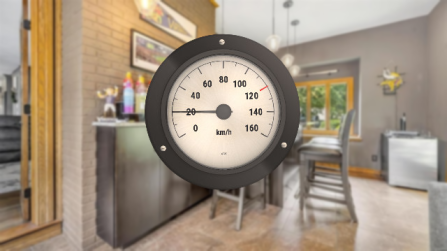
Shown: 20 km/h
